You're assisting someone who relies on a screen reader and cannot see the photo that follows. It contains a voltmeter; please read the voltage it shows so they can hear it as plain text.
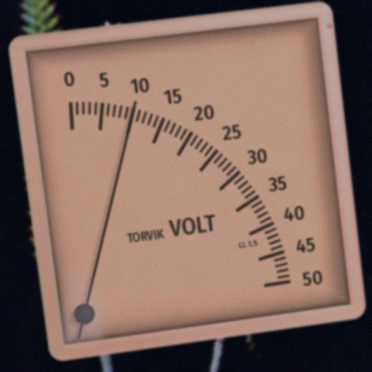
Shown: 10 V
